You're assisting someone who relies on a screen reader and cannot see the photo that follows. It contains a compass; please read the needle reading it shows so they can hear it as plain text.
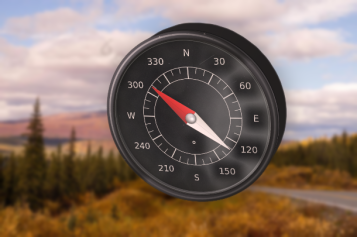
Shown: 310 °
